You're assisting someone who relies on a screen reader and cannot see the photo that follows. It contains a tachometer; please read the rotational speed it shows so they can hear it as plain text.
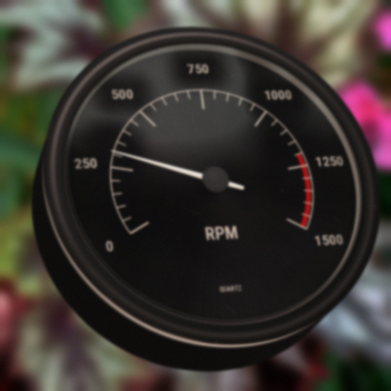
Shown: 300 rpm
